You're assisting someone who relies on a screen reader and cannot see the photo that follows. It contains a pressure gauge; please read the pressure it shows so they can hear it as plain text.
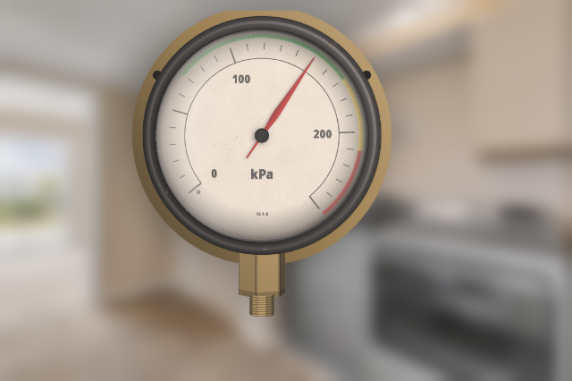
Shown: 150 kPa
